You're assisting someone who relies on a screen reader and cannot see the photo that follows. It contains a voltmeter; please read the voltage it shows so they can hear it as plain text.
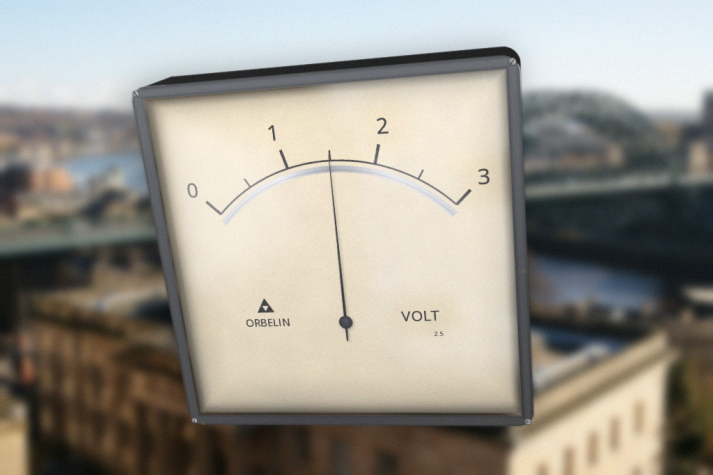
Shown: 1.5 V
